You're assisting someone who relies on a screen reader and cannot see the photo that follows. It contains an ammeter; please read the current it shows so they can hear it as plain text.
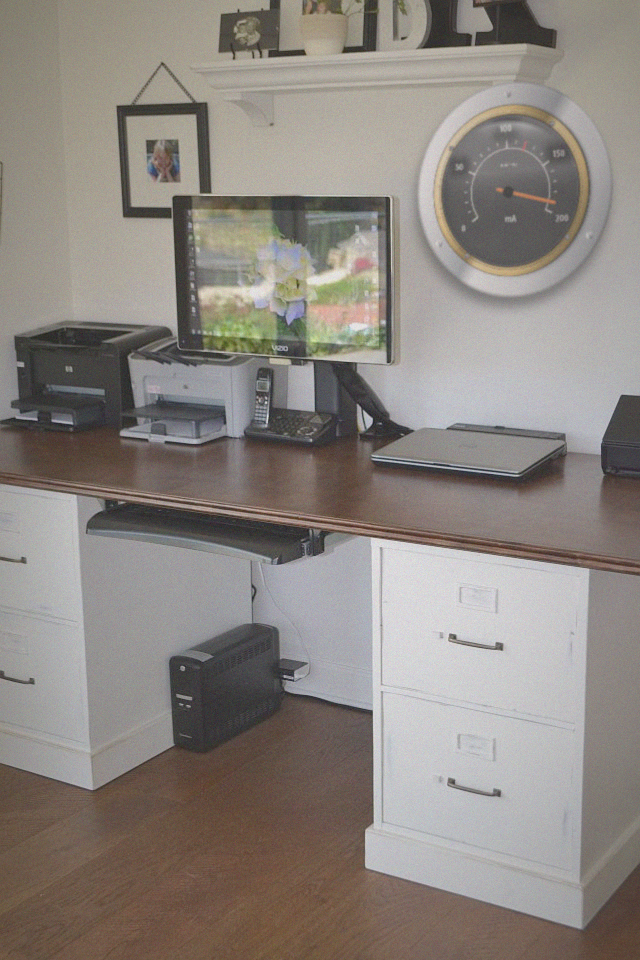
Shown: 190 mA
